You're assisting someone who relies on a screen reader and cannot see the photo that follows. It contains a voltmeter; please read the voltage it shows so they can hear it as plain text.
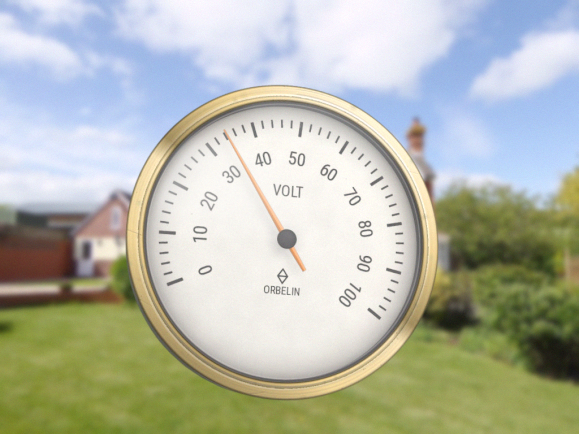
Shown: 34 V
